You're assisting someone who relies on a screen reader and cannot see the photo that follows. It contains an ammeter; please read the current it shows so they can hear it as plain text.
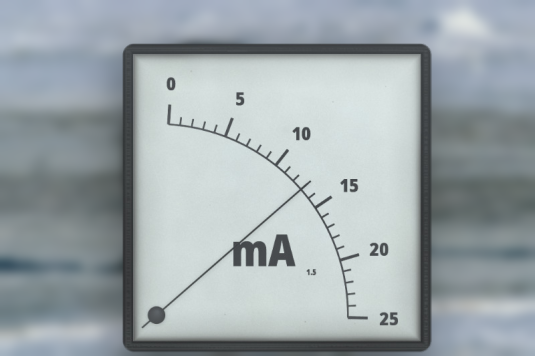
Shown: 13 mA
